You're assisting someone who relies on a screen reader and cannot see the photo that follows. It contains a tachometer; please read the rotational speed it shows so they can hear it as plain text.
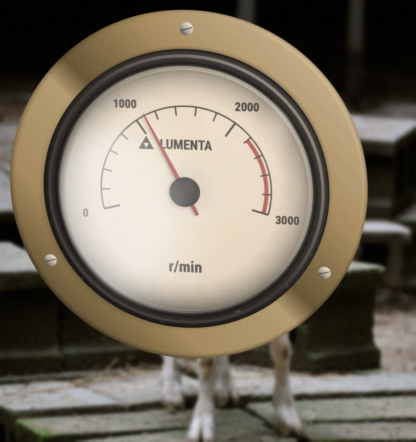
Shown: 1100 rpm
